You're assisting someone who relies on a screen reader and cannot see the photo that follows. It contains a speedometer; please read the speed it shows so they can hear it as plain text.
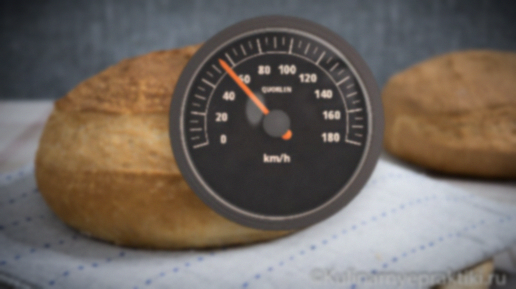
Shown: 55 km/h
